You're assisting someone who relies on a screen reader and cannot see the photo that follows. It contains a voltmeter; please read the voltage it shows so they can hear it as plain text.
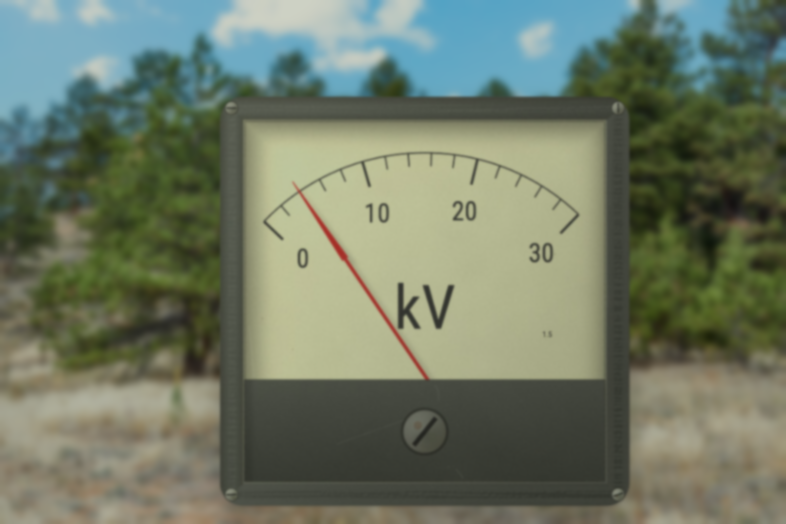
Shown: 4 kV
